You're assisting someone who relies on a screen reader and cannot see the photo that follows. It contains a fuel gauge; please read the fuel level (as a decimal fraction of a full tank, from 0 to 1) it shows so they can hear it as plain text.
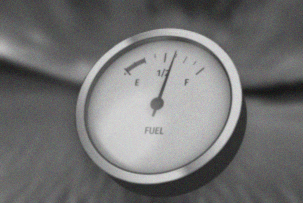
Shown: 0.625
